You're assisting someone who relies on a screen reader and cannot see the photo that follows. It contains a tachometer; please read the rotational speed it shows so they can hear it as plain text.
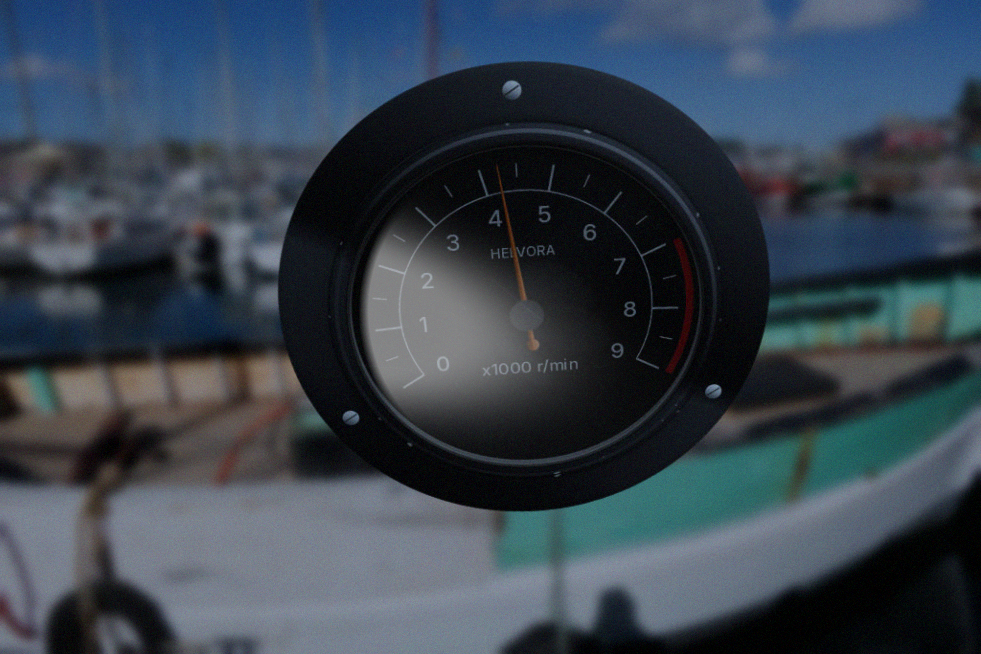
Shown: 4250 rpm
